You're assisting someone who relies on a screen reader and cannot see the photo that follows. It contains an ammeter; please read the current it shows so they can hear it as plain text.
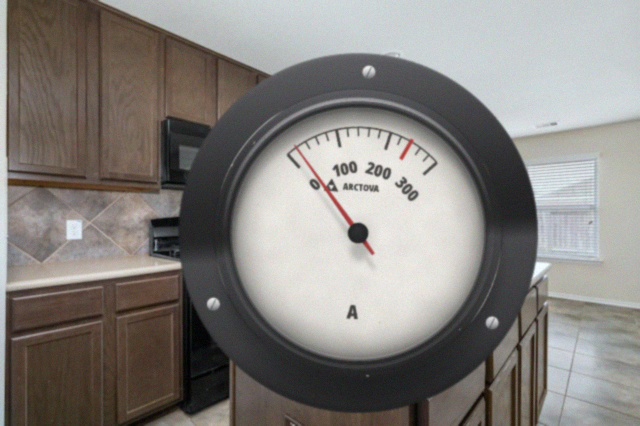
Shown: 20 A
